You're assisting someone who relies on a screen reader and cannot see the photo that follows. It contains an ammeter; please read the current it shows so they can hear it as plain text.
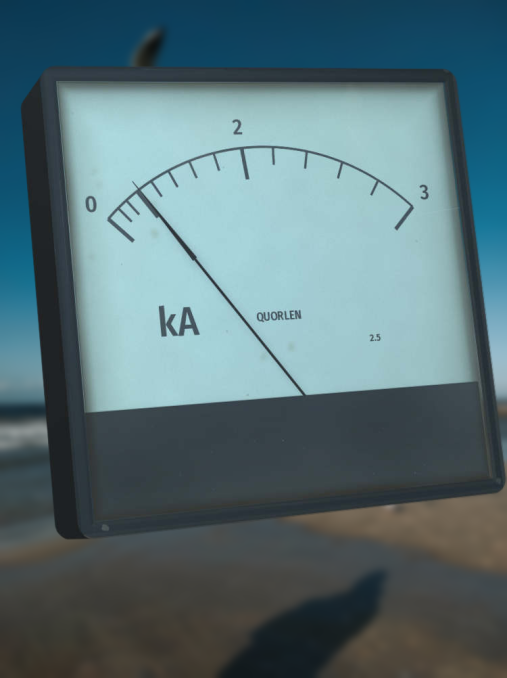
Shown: 1 kA
